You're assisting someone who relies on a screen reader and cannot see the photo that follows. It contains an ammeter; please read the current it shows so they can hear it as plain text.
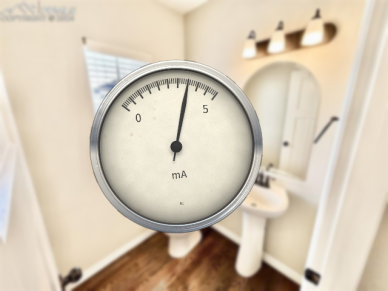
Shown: 3.5 mA
